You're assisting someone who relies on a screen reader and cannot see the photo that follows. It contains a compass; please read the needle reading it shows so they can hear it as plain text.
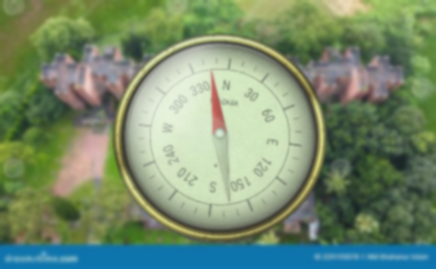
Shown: 345 °
